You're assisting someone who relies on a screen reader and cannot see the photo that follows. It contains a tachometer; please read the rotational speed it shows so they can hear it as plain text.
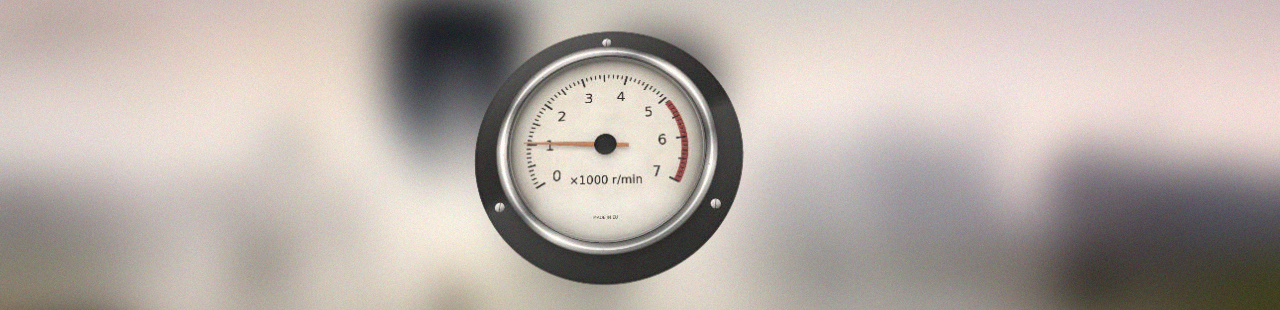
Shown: 1000 rpm
